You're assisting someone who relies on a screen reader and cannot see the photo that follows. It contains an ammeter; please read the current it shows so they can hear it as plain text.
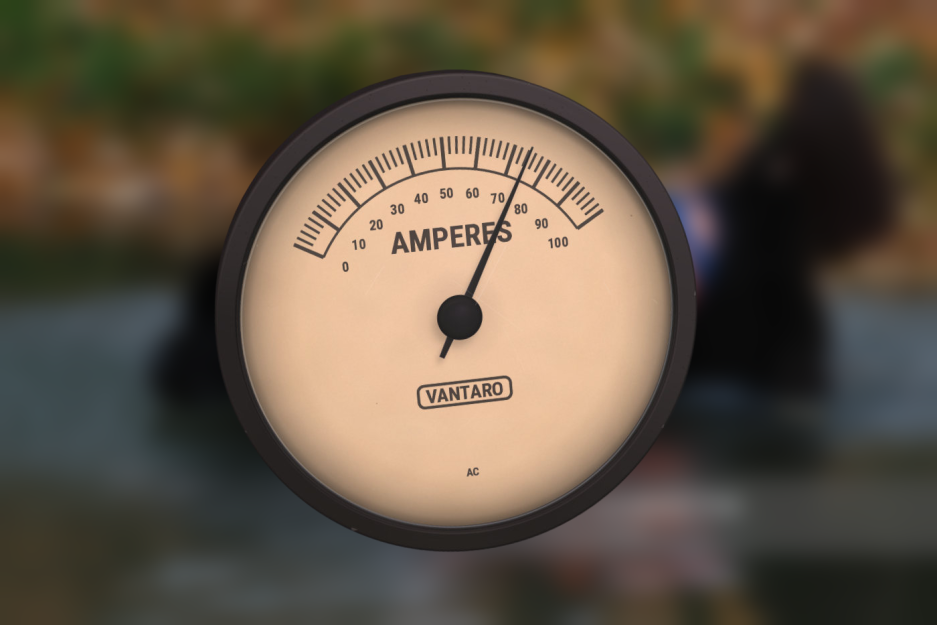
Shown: 74 A
